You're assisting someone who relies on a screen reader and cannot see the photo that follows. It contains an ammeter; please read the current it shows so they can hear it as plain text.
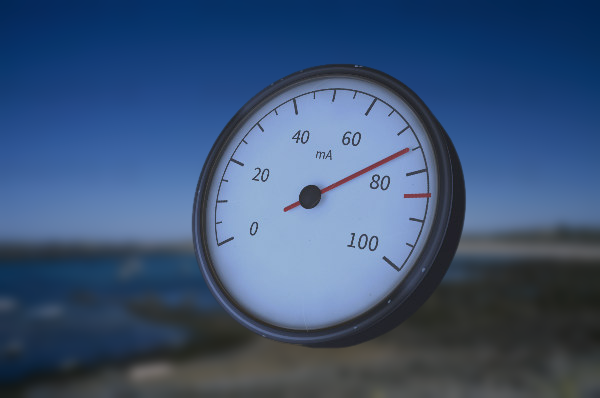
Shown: 75 mA
